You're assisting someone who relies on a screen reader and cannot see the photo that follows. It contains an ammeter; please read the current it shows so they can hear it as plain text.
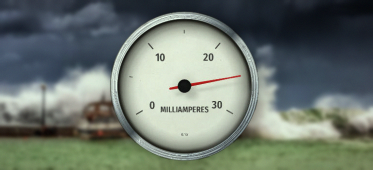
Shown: 25 mA
